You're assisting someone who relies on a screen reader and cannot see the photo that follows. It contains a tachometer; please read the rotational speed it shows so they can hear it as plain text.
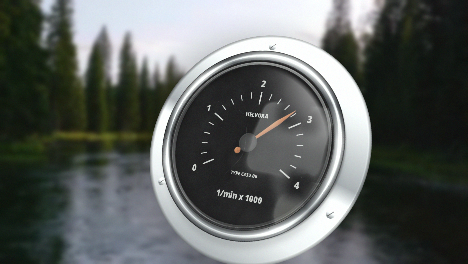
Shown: 2800 rpm
